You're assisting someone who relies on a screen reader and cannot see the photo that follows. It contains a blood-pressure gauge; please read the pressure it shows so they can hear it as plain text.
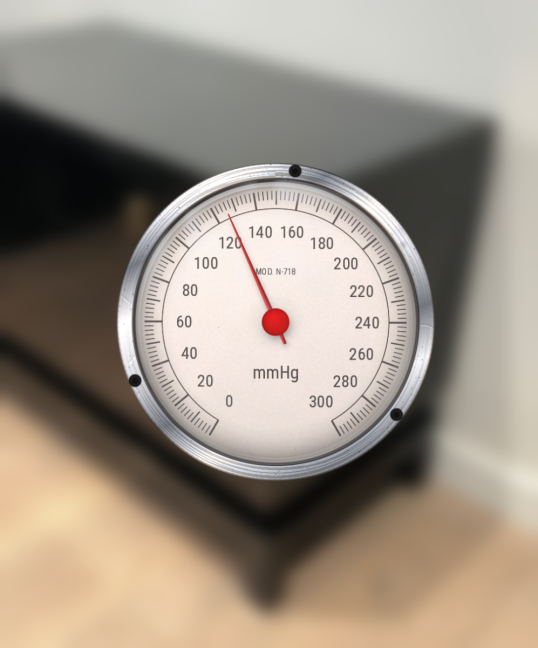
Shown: 126 mmHg
